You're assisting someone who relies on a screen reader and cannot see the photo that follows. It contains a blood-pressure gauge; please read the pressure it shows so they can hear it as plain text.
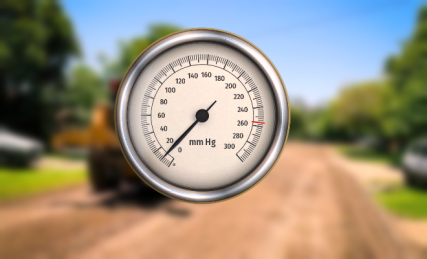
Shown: 10 mmHg
